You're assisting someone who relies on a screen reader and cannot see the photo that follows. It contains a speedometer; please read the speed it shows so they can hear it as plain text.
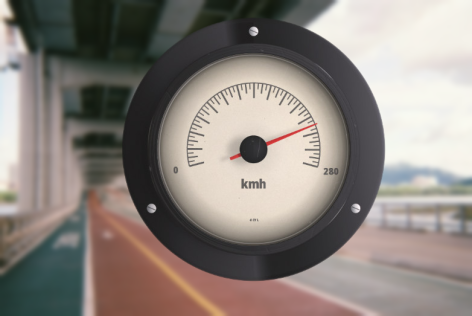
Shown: 230 km/h
